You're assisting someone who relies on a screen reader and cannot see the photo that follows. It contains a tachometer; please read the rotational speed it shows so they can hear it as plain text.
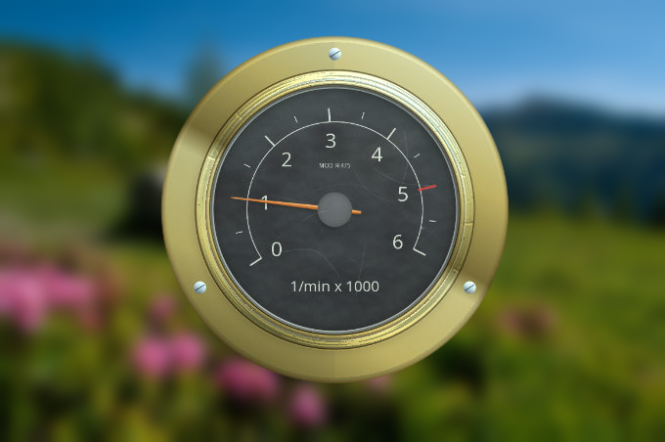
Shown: 1000 rpm
